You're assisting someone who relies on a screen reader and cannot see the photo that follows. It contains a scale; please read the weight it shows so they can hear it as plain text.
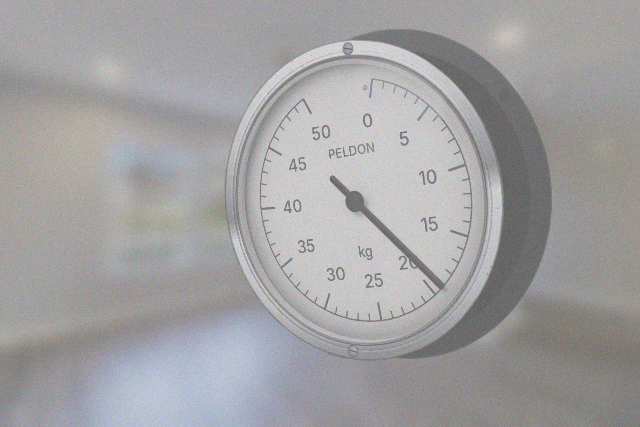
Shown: 19 kg
